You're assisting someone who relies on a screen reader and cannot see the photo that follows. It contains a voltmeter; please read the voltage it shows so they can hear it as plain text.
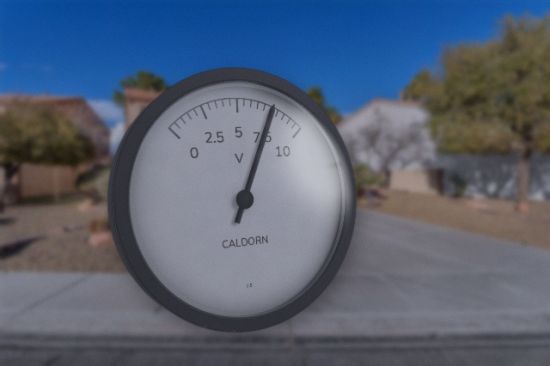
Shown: 7.5 V
